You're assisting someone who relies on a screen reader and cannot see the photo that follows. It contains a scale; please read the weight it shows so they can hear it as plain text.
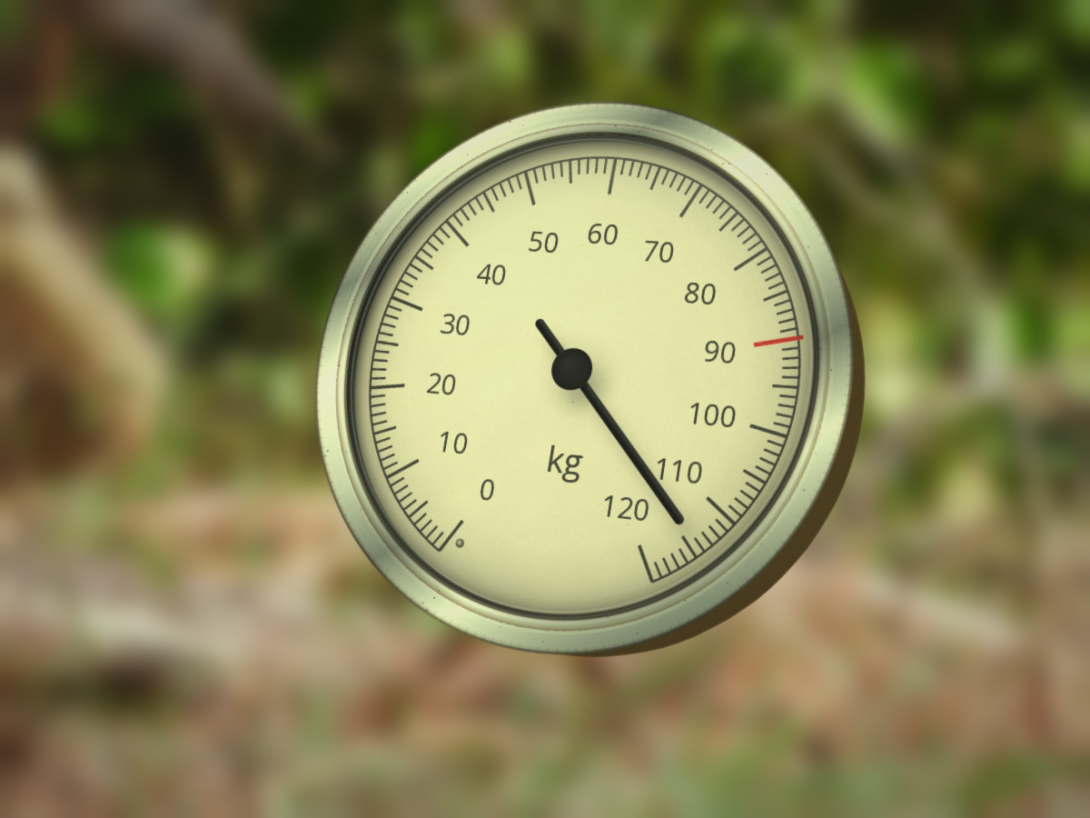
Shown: 114 kg
